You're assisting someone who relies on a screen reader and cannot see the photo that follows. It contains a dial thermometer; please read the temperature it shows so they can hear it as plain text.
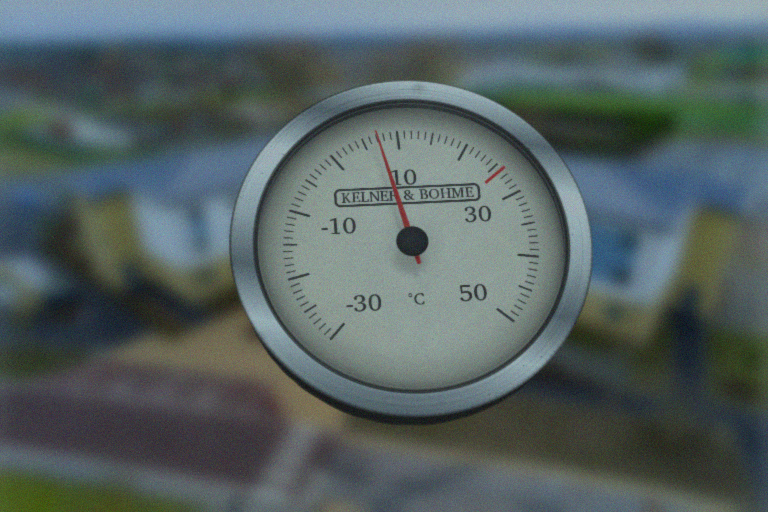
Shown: 7 °C
